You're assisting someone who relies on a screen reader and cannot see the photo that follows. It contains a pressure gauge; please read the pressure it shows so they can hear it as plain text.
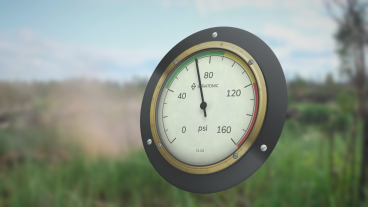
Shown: 70 psi
